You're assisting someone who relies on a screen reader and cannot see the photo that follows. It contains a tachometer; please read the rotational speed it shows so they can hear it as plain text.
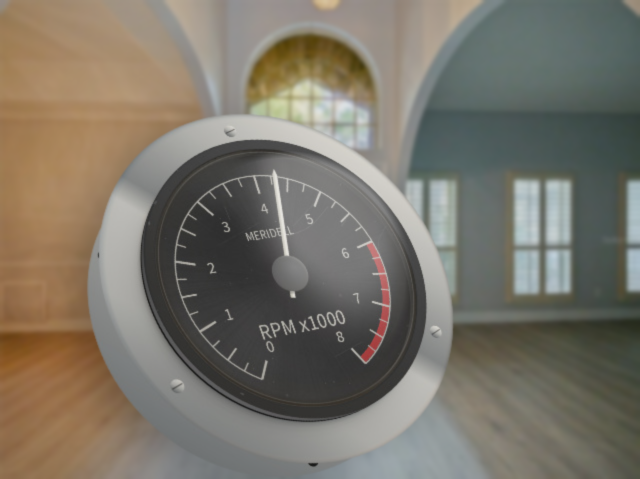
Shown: 4250 rpm
